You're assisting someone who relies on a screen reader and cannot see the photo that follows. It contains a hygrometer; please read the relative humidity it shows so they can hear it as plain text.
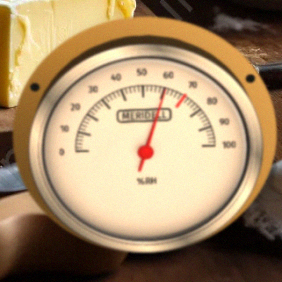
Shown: 60 %
